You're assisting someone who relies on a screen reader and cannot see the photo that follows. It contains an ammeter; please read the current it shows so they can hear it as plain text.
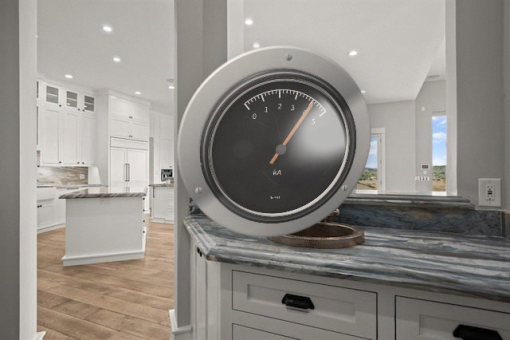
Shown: 4 kA
